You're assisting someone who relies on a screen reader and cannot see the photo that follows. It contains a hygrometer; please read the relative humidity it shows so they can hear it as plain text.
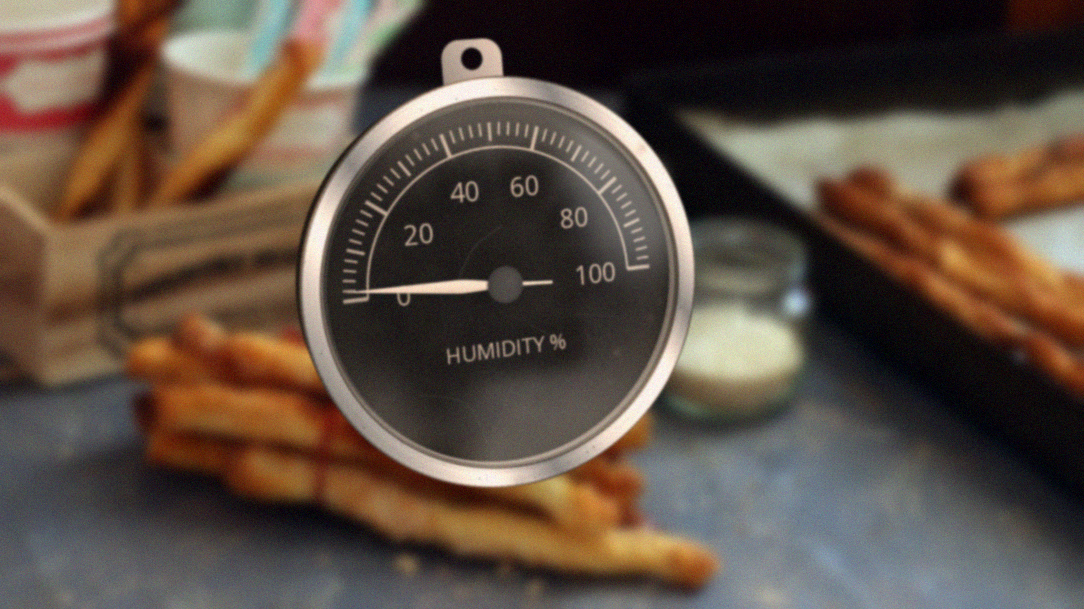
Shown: 2 %
